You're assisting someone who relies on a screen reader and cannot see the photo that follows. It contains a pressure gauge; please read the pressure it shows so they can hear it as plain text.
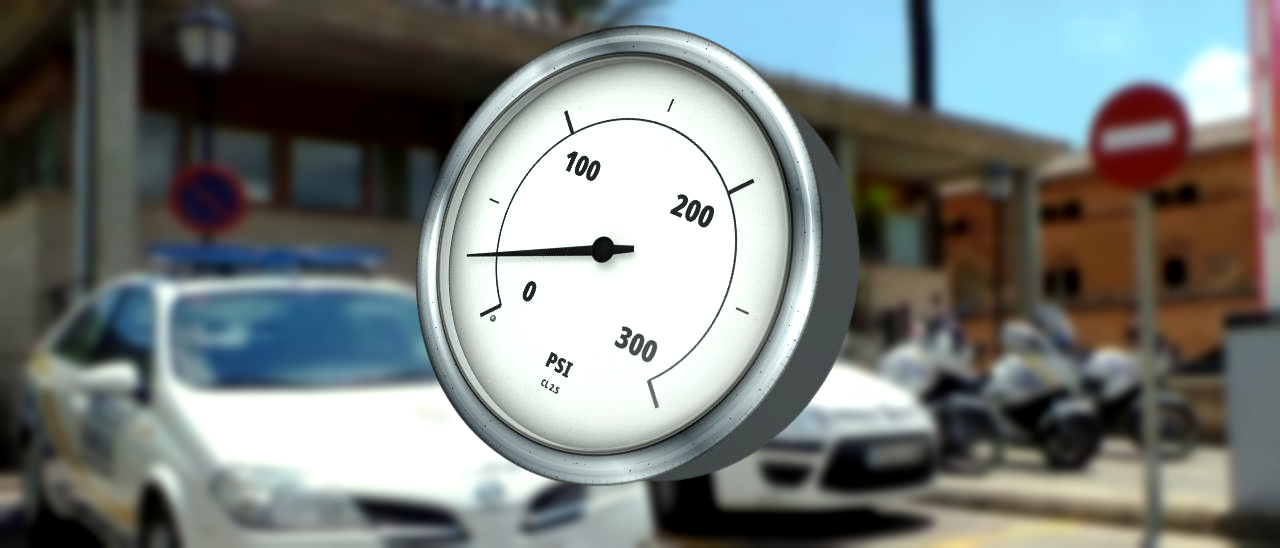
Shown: 25 psi
